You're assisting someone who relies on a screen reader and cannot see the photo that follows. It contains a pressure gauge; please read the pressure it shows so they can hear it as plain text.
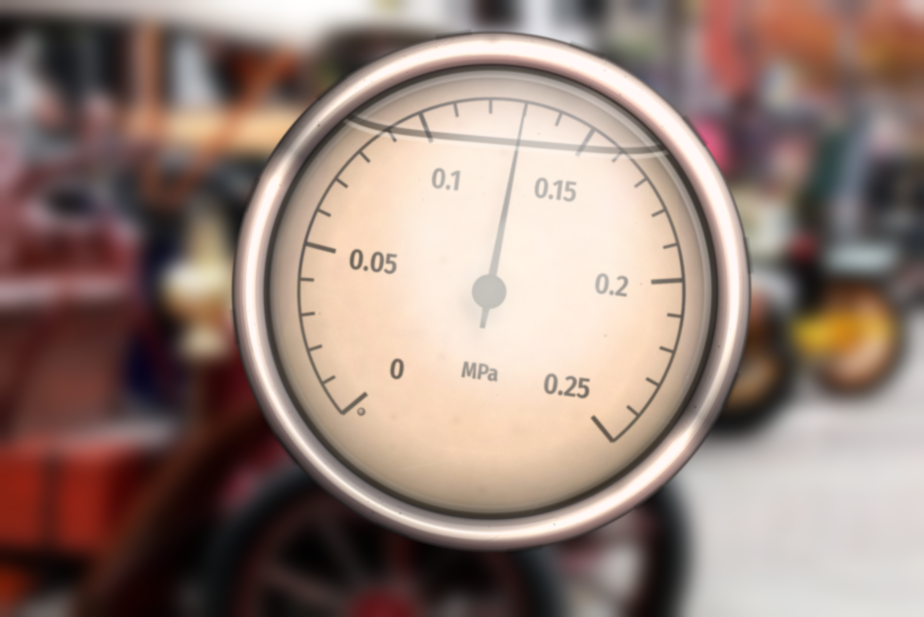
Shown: 0.13 MPa
